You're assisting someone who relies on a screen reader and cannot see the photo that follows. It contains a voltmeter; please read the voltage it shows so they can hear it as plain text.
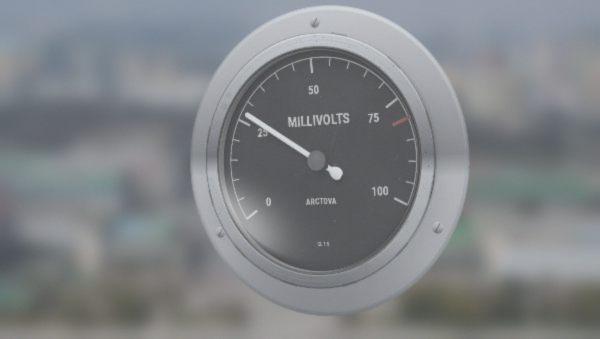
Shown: 27.5 mV
